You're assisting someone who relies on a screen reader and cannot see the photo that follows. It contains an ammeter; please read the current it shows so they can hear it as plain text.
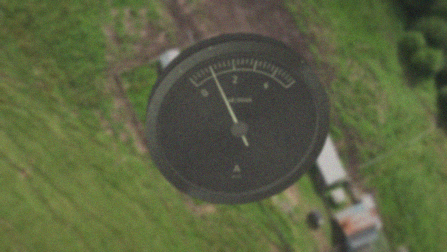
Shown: 1 A
